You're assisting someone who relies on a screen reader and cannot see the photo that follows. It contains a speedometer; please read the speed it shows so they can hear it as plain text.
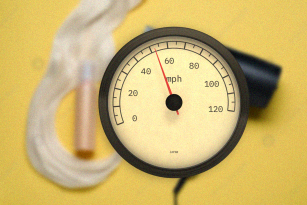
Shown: 52.5 mph
